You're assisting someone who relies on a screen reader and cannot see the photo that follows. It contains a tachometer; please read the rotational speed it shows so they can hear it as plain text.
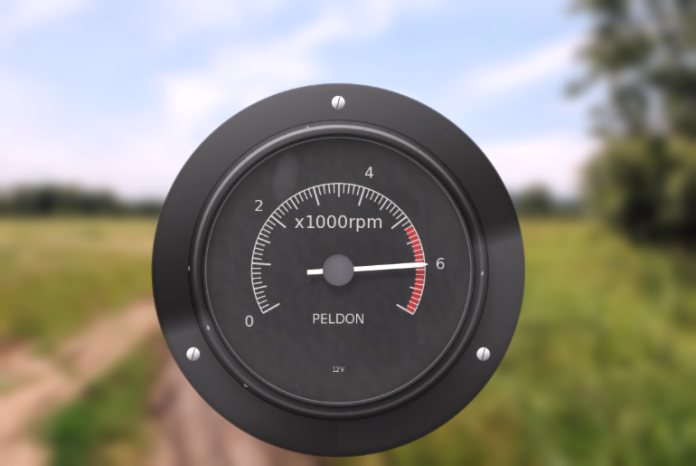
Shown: 6000 rpm
